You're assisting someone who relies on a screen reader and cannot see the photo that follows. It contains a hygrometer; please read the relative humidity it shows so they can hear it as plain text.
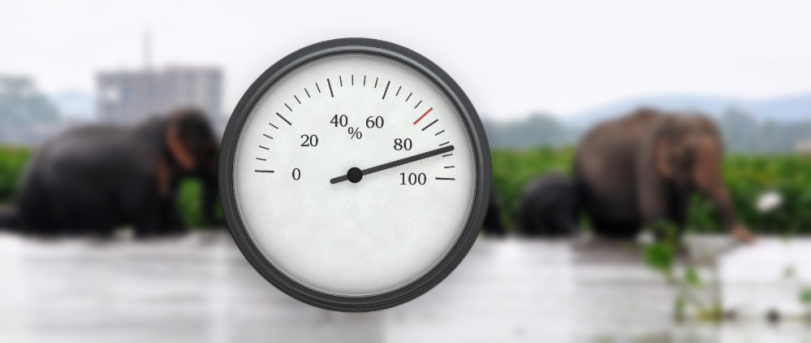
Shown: 90 %
